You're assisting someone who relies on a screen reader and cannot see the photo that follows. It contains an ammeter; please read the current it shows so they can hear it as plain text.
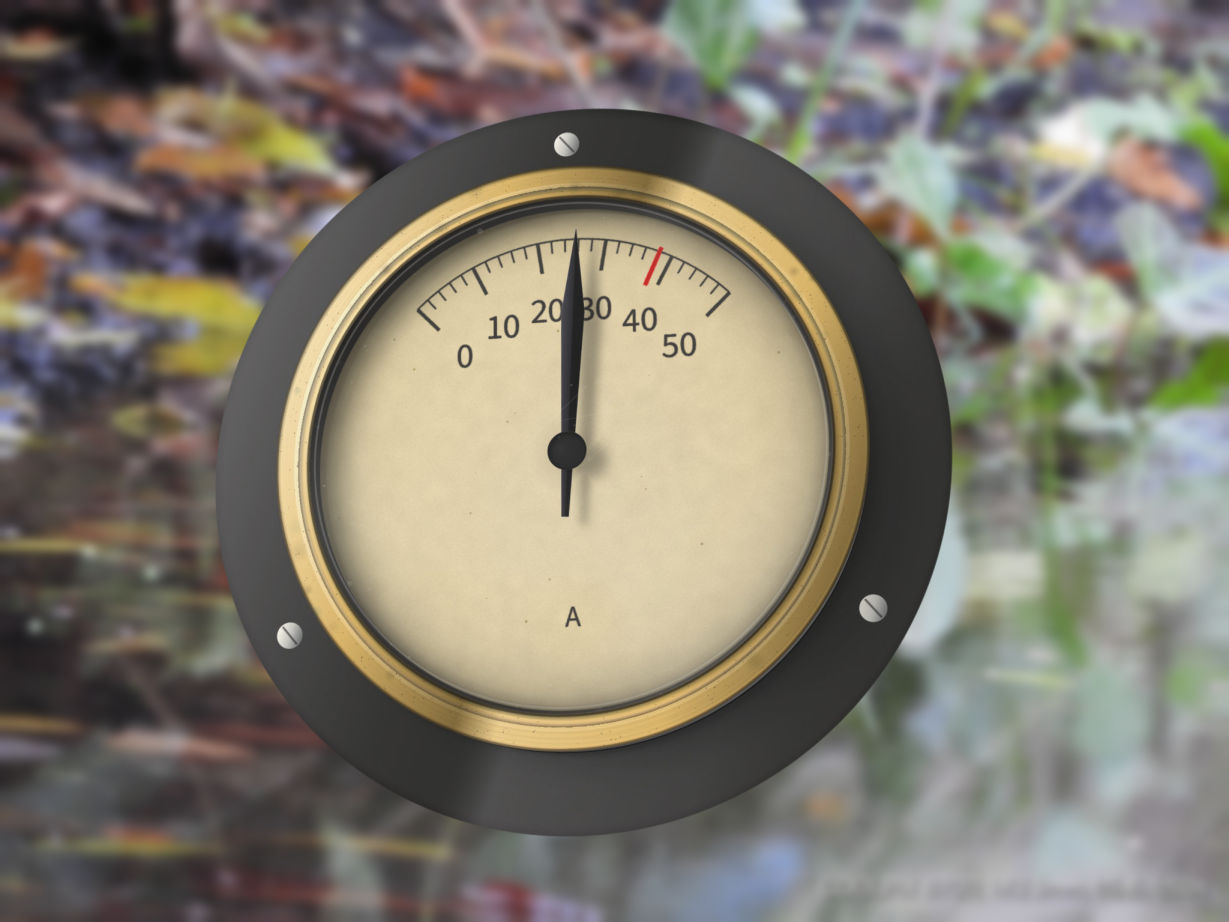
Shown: 26 A
